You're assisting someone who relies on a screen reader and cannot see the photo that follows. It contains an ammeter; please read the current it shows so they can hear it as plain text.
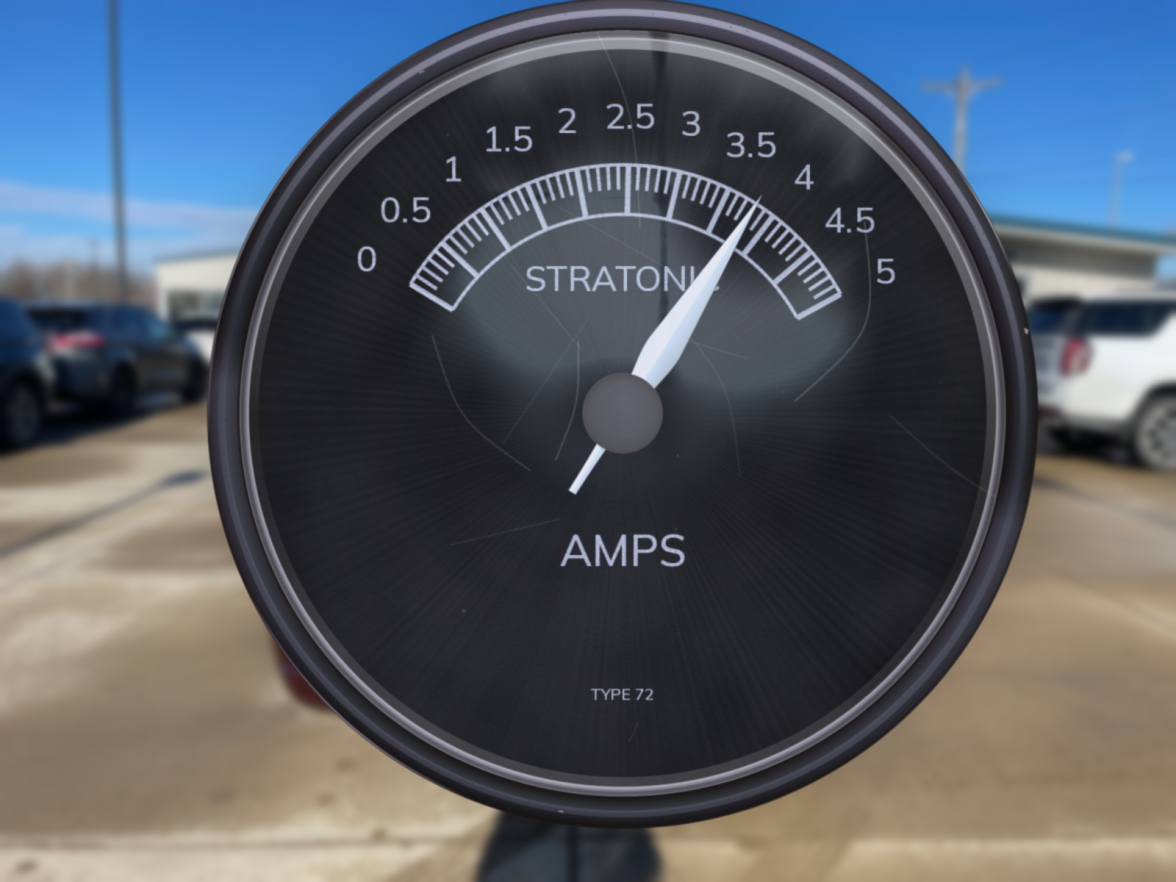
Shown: 3.8 A
